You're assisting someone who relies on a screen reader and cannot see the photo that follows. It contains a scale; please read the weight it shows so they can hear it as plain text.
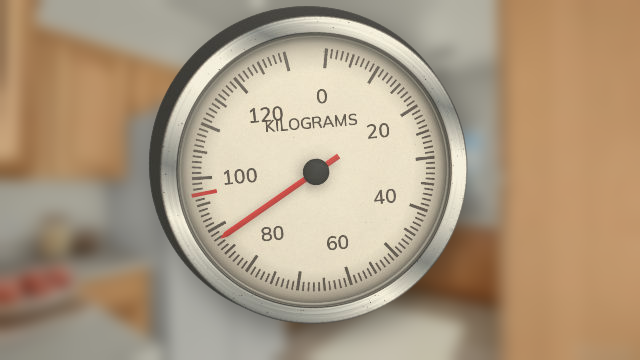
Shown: 88 kg
